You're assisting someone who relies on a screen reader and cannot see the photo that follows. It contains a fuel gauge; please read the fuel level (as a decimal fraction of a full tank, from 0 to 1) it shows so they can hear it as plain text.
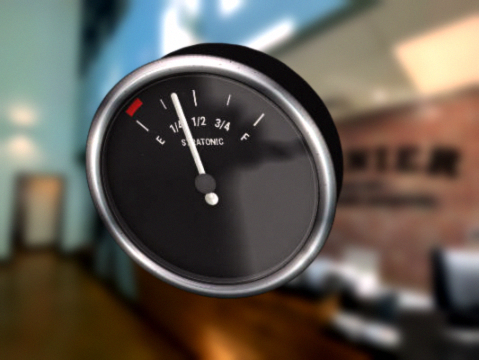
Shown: 0.375
